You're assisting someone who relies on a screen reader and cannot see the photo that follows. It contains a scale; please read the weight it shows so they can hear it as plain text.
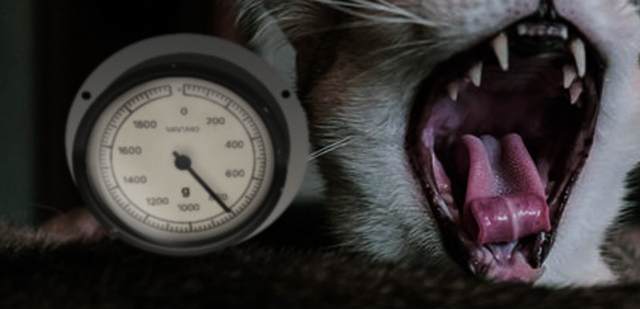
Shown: 800 g
